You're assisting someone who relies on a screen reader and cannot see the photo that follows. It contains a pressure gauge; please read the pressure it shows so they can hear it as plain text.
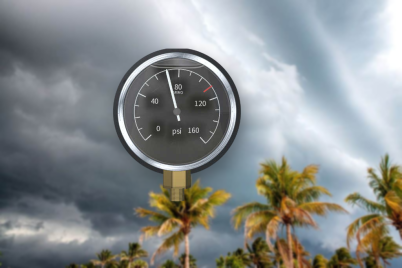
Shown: 70 psi
